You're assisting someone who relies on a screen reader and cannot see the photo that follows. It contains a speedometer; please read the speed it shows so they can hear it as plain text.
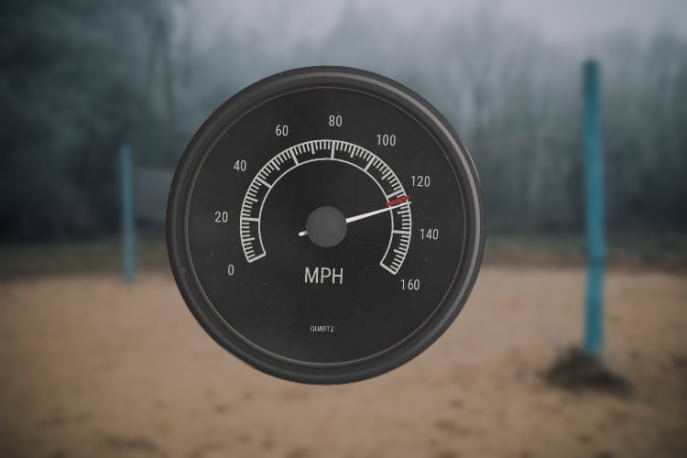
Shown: 126 mph
